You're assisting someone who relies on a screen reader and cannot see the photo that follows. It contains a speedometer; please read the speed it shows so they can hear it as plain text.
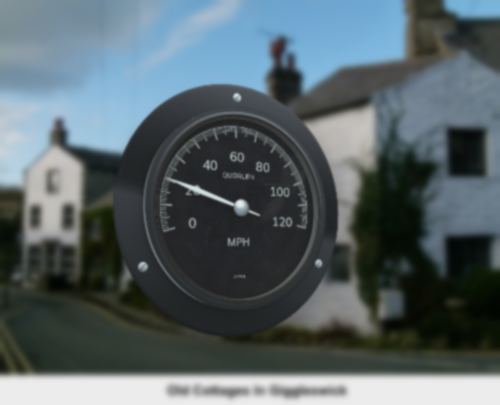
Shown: 20 mph
